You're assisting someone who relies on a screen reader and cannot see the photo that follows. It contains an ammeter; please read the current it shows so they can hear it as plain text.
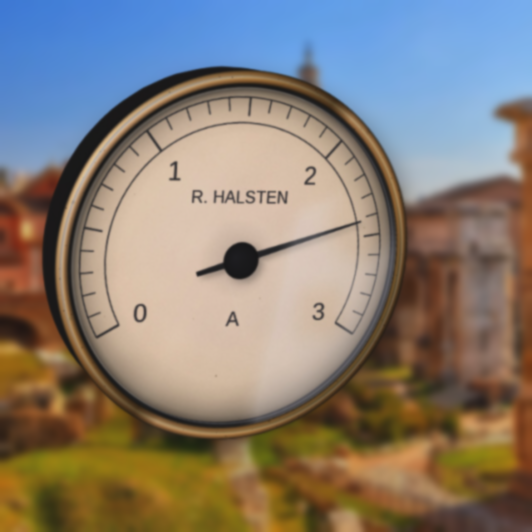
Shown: 2.4 A
